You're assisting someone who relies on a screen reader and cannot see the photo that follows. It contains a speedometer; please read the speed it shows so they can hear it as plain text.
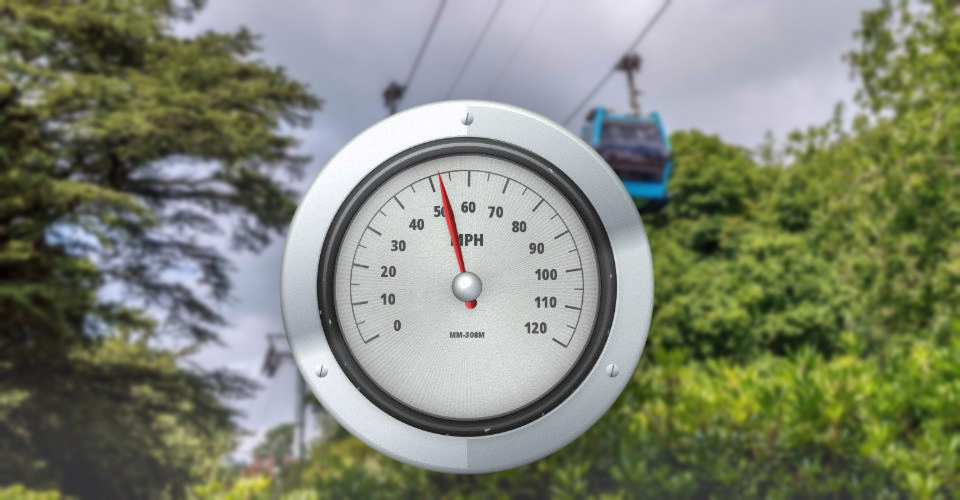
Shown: 52.5 mph
